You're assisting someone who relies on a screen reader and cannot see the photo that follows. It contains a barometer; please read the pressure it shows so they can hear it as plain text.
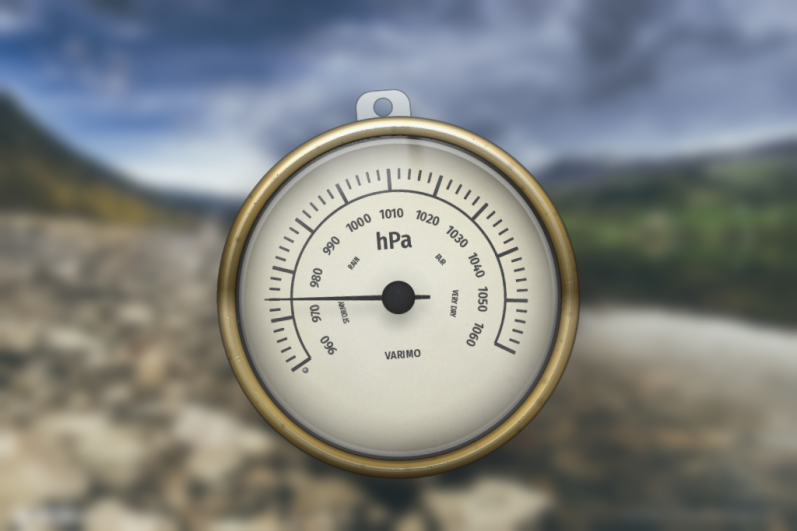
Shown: 974 hPa
